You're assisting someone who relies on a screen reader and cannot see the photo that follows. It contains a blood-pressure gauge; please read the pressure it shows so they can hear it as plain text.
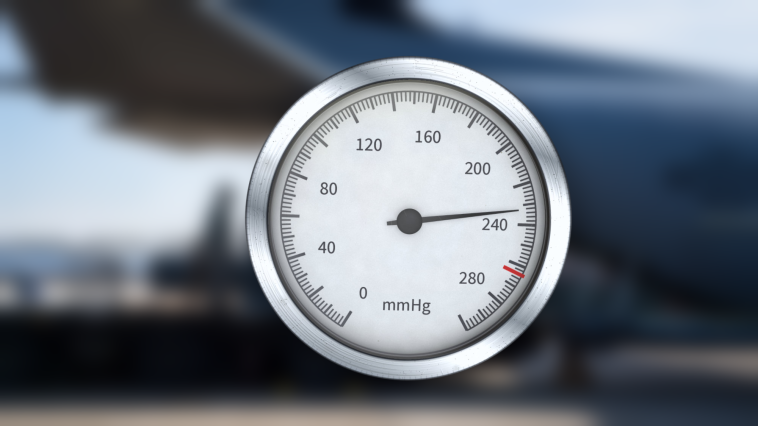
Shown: 232 mmHg
